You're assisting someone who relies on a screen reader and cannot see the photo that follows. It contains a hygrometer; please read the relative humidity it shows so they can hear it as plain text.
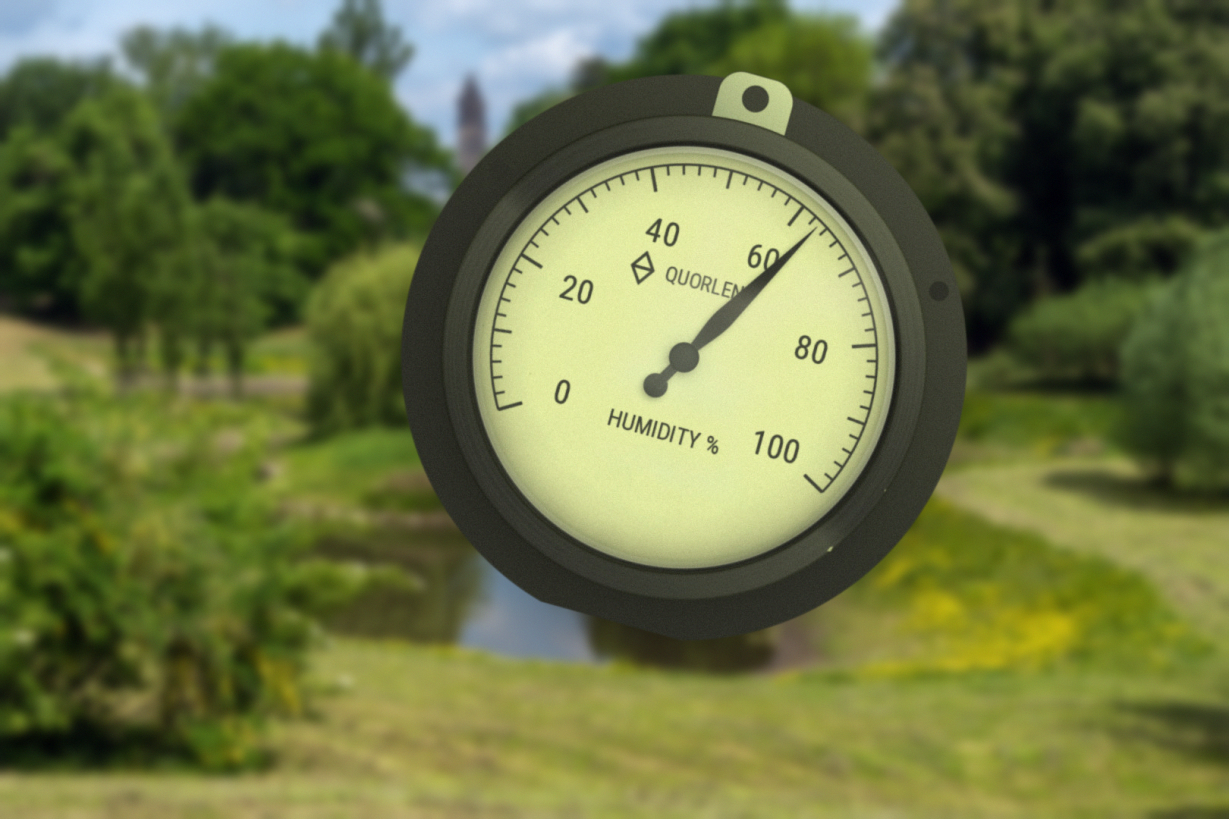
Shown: 63 %
